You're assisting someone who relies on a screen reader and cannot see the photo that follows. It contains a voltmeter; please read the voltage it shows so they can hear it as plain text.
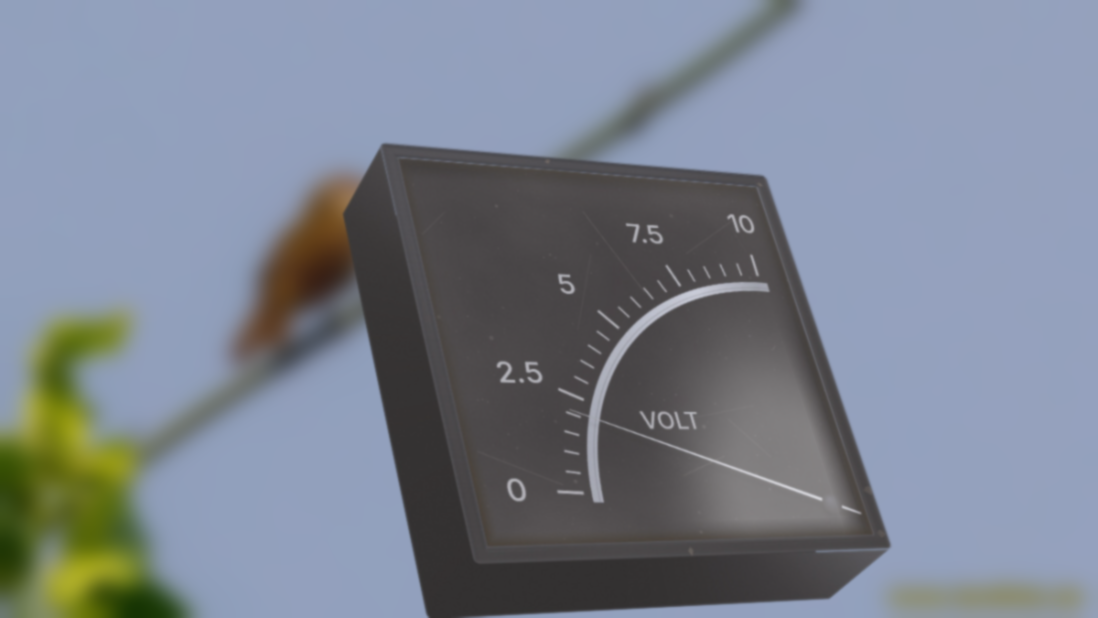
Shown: 2 V
